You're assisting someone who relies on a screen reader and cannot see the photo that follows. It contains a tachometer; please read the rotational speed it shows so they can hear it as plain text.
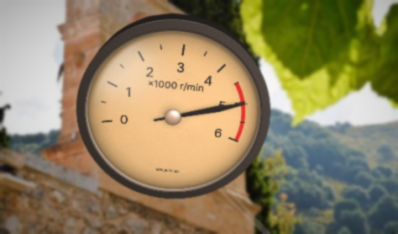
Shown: 5000 rpm
